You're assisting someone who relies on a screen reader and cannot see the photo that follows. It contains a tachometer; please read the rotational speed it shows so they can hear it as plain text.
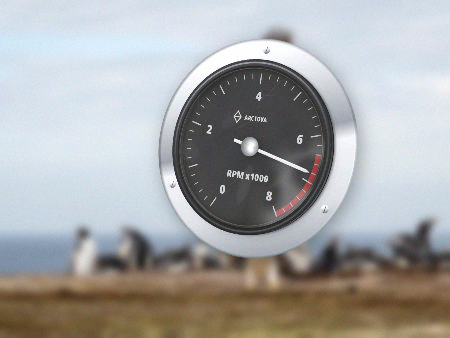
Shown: 6800 rpm
